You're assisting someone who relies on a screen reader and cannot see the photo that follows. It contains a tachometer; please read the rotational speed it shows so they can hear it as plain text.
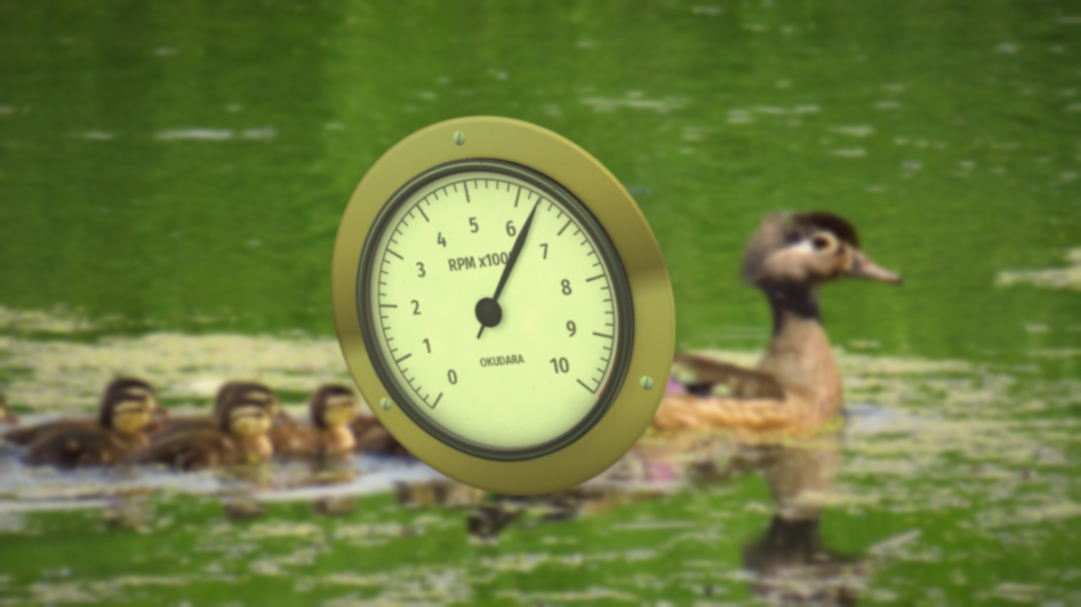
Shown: 6400 rpm
